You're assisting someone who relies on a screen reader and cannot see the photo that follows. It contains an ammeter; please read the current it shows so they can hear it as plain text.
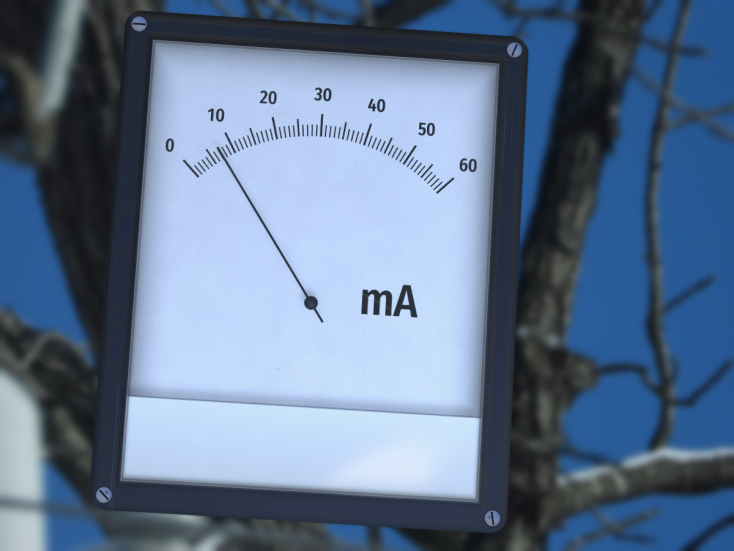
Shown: 7 mA
